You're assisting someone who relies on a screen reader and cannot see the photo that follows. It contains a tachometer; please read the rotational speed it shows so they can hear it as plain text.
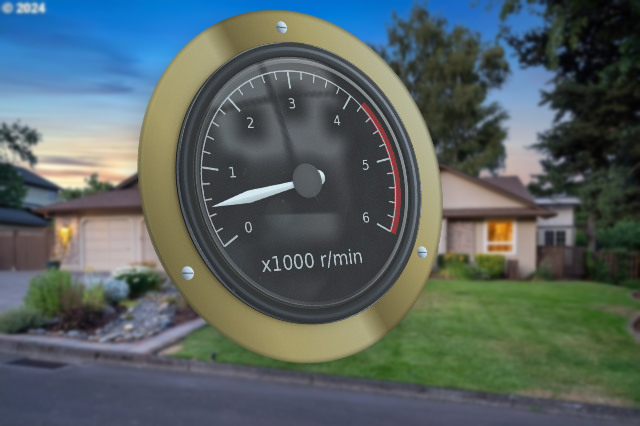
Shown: 500 rpm
